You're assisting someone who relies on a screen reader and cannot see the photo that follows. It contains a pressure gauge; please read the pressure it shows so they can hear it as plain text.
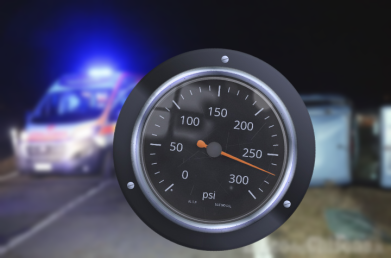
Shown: 270 psi
